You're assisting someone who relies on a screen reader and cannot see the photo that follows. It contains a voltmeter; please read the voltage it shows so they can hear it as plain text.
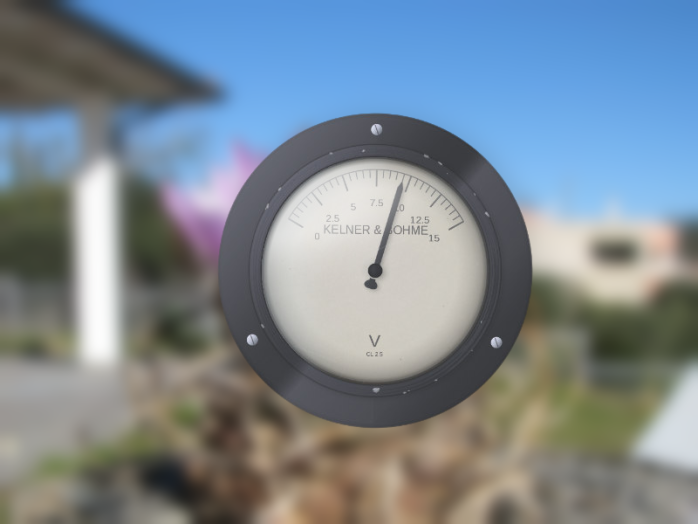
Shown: 9.5 V
